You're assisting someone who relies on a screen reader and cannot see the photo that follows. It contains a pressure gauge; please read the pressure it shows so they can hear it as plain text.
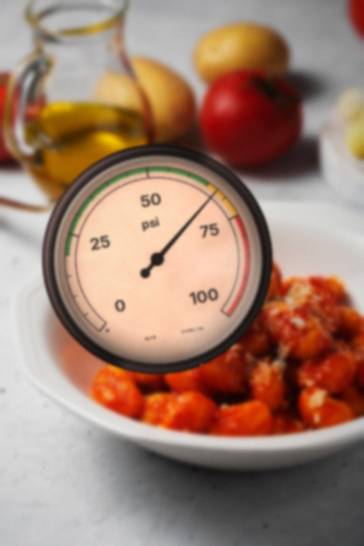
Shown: 67.5 psi
